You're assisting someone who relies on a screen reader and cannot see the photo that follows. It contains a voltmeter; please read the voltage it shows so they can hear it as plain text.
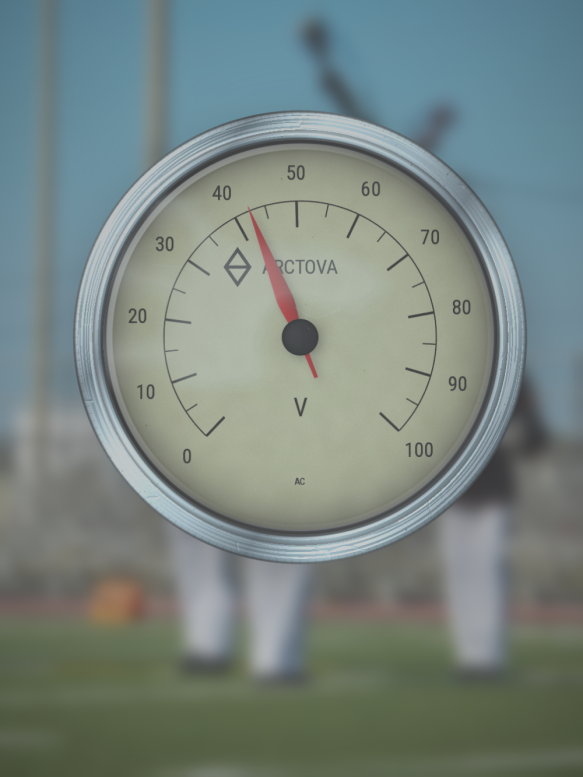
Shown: 42.5 V
